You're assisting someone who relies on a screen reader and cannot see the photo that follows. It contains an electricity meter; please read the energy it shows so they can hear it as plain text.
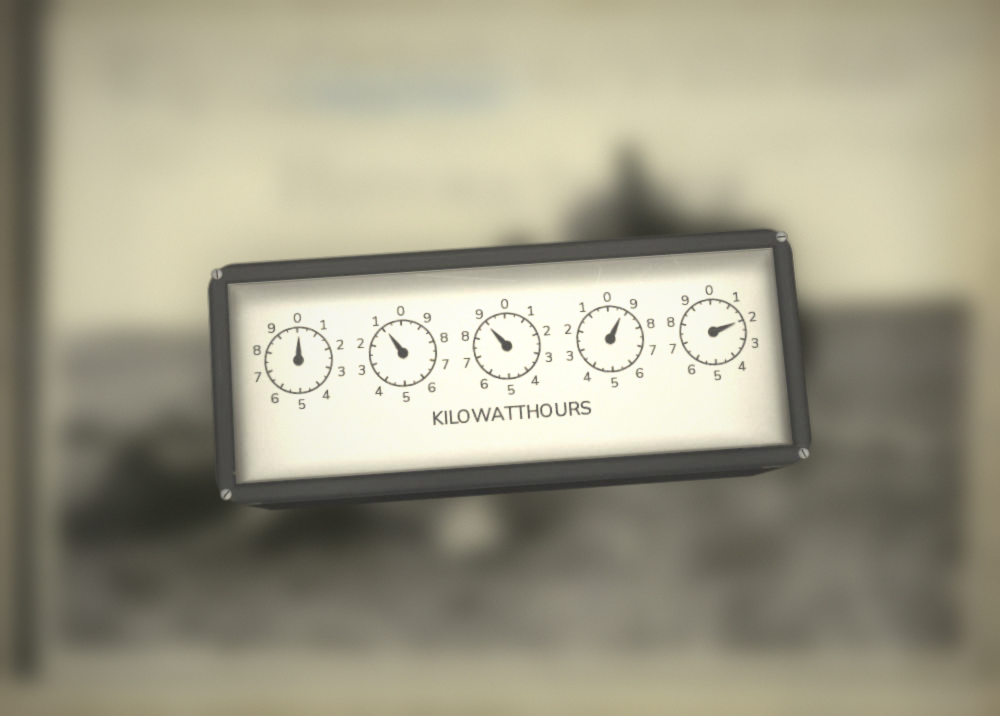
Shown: 892 kWh
